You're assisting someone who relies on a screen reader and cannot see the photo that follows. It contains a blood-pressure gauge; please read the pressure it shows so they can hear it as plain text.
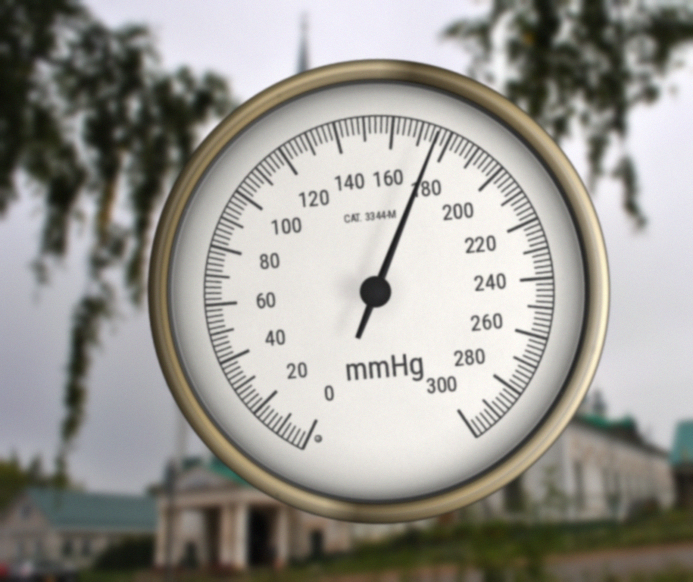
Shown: 176 mmHg
